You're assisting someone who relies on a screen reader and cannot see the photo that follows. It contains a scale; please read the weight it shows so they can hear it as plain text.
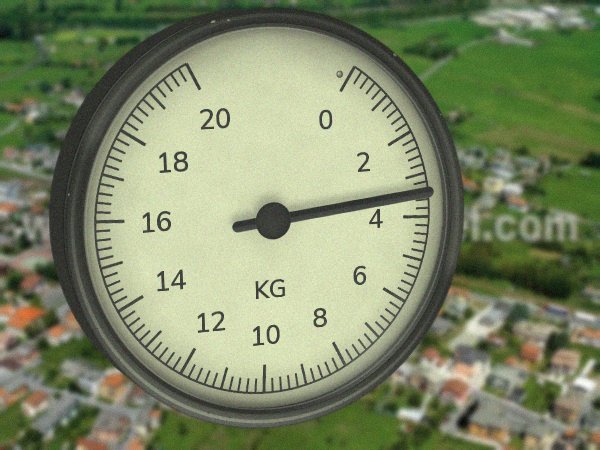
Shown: 3.4 kg
